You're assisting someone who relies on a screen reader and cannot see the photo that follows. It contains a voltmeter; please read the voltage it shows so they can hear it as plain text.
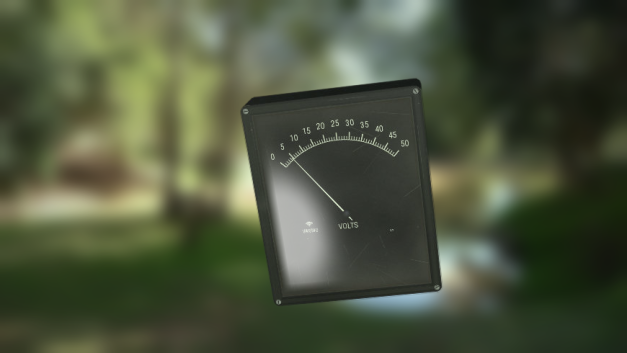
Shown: 5 V
